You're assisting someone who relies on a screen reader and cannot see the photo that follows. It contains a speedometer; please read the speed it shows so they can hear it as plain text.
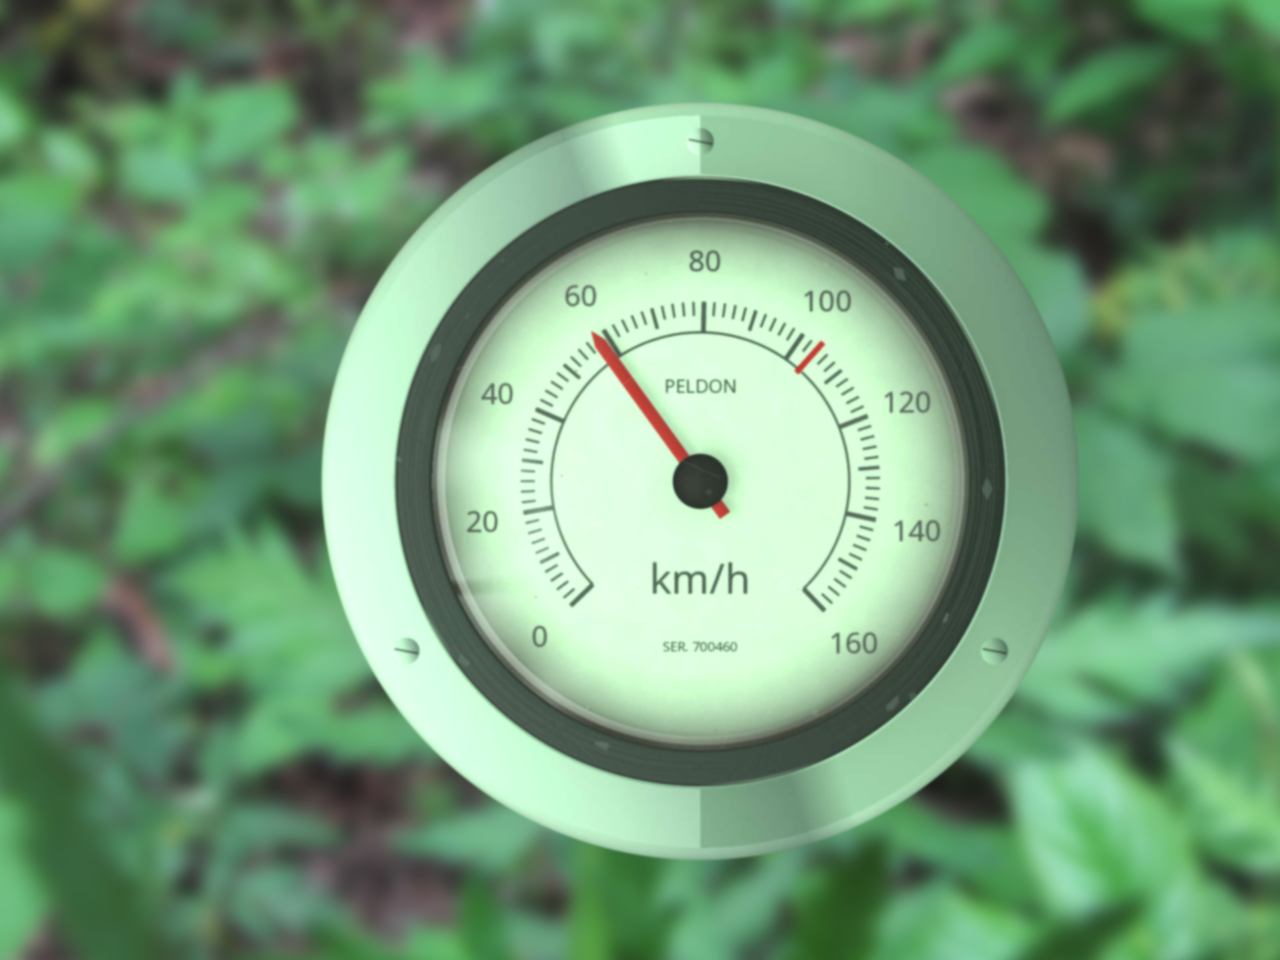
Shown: 58 km/h
